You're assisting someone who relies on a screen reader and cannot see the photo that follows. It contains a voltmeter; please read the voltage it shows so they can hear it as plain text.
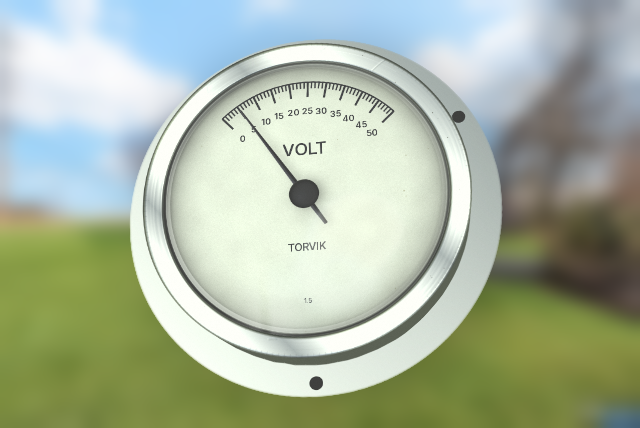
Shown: 5 V
